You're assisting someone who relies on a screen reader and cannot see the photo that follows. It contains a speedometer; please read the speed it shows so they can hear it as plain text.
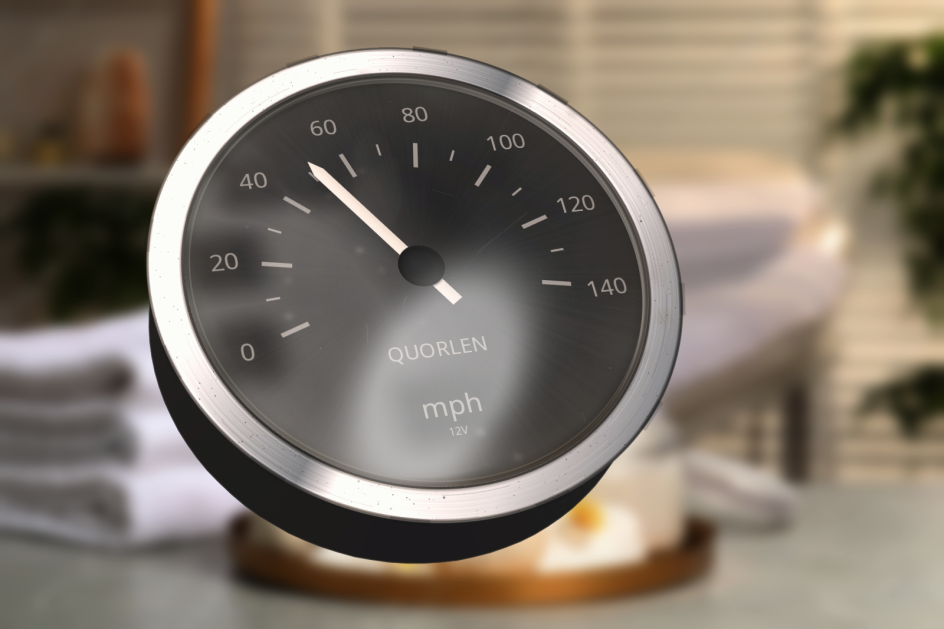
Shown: 50 mph
